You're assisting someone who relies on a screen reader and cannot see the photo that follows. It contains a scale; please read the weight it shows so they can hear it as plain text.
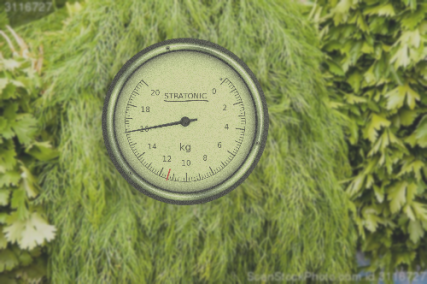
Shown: 16 kg
